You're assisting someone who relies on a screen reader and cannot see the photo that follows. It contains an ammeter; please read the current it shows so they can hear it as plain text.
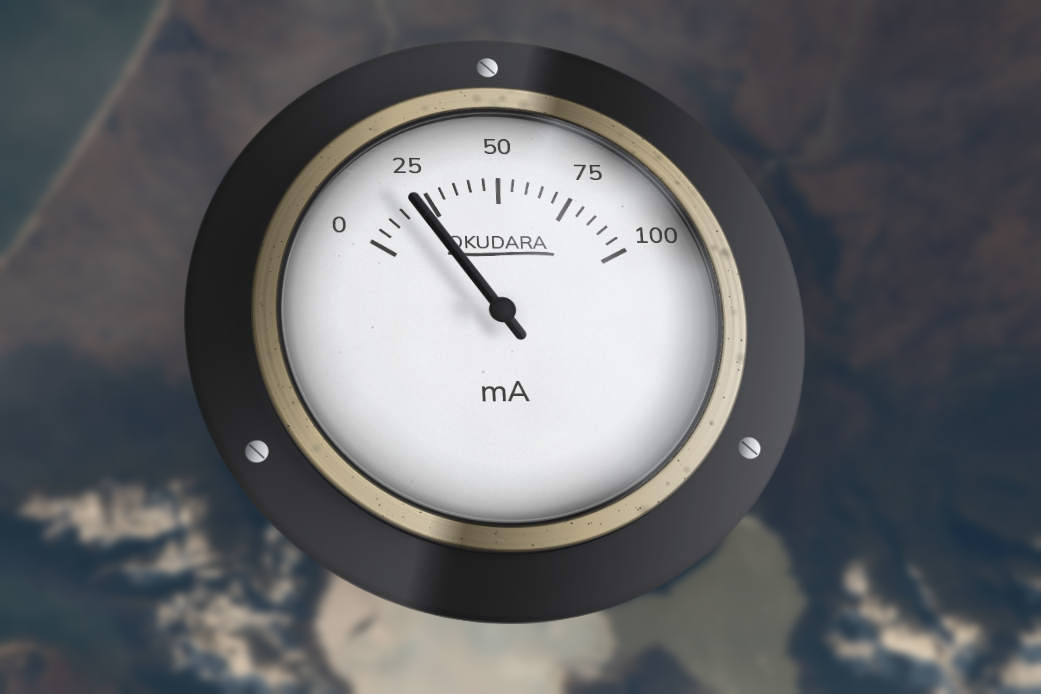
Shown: 20 mA
